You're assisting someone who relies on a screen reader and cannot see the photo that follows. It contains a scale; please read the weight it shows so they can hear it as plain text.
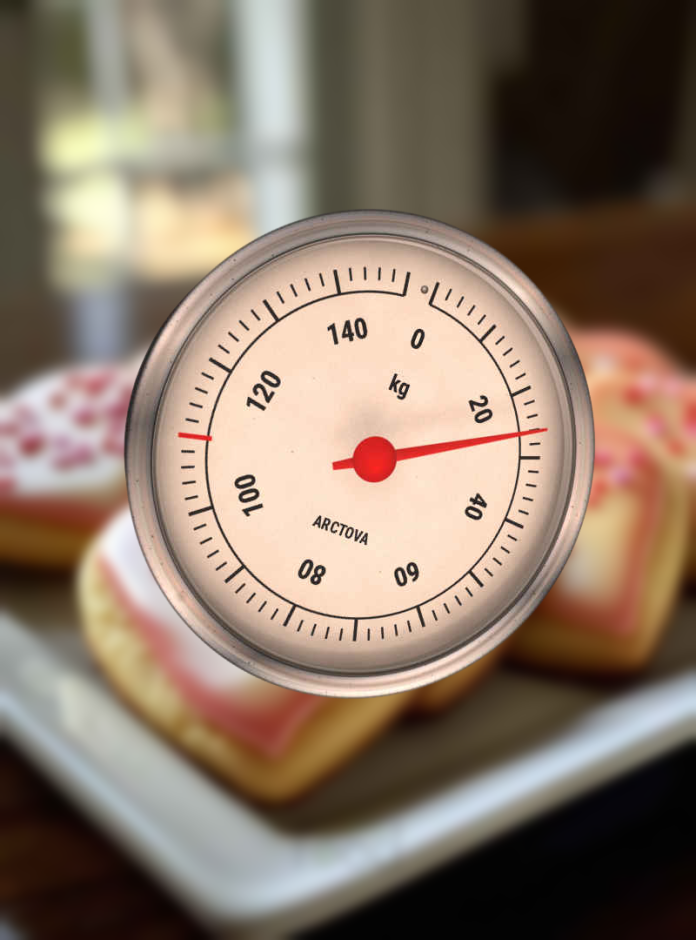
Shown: 26 kg
